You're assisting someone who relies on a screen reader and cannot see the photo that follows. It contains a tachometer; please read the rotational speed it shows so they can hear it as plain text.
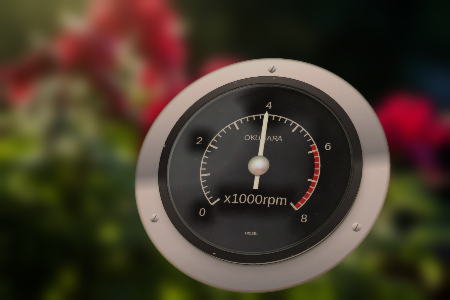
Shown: 4000 rpm
